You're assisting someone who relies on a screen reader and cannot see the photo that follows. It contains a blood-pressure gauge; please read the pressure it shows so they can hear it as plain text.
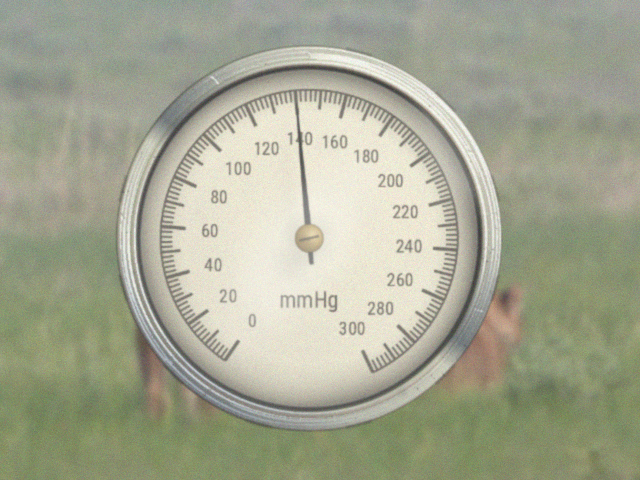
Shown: 140 mmHg
